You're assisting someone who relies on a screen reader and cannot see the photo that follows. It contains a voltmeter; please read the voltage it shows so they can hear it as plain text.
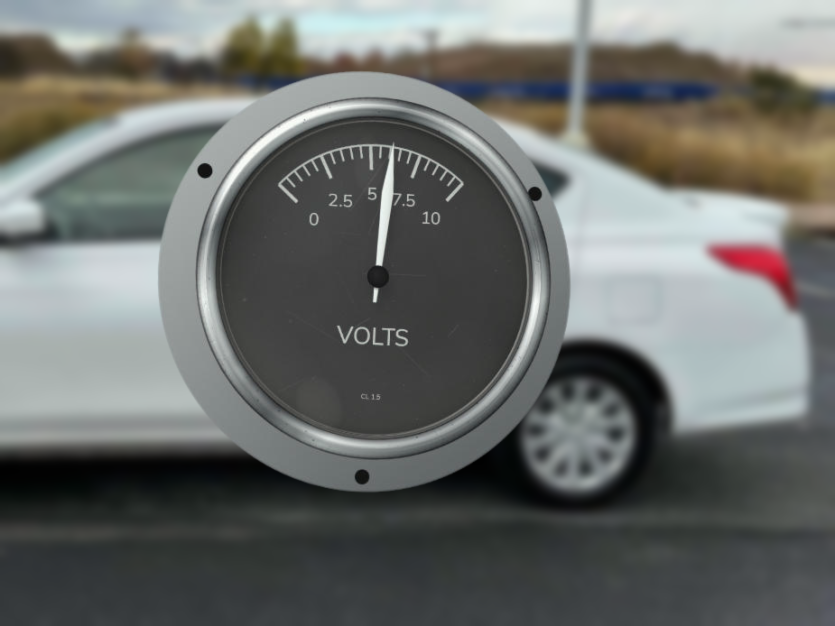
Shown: 6 V
